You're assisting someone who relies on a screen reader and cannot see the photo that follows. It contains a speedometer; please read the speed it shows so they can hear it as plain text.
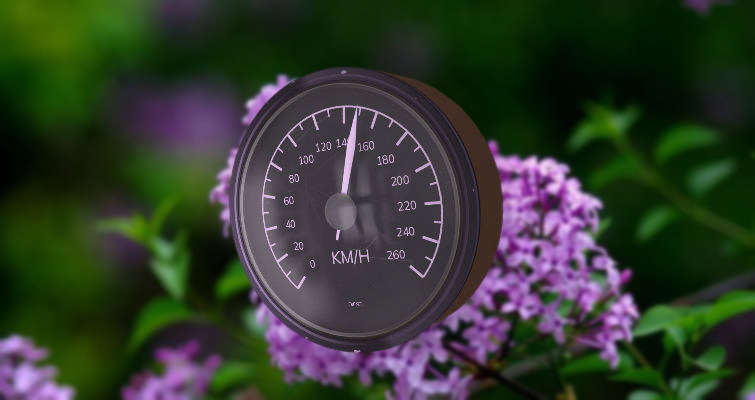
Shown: 150 km/h
